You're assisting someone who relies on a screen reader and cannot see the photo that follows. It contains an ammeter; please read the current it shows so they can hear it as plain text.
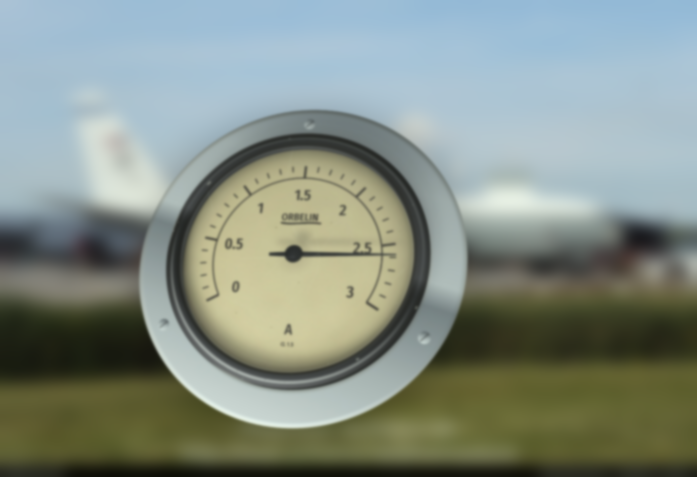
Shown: 2.6 A
